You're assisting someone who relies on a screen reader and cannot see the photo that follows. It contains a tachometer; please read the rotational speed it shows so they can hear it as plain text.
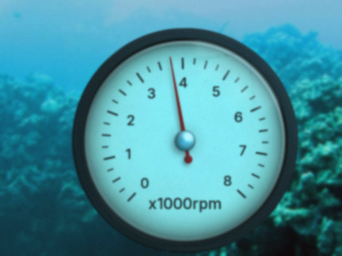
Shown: 3750 rpm
